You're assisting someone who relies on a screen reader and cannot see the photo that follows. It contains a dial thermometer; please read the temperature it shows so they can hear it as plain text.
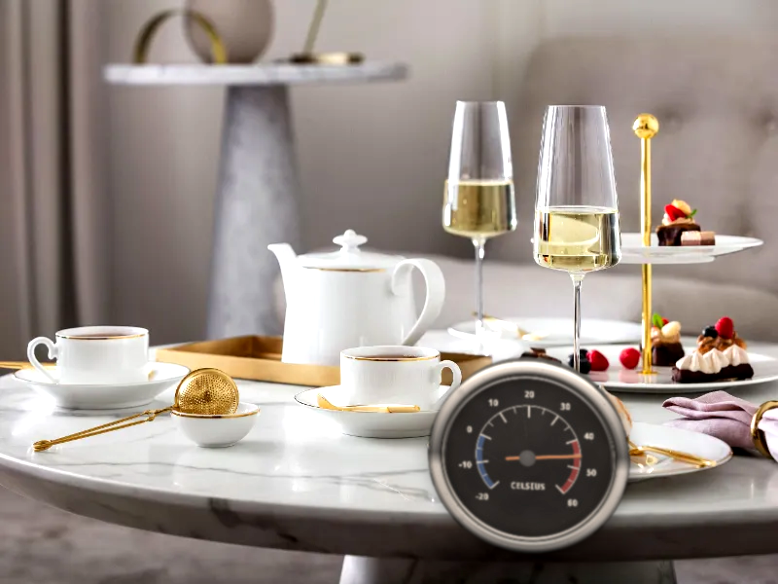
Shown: 45 °C
